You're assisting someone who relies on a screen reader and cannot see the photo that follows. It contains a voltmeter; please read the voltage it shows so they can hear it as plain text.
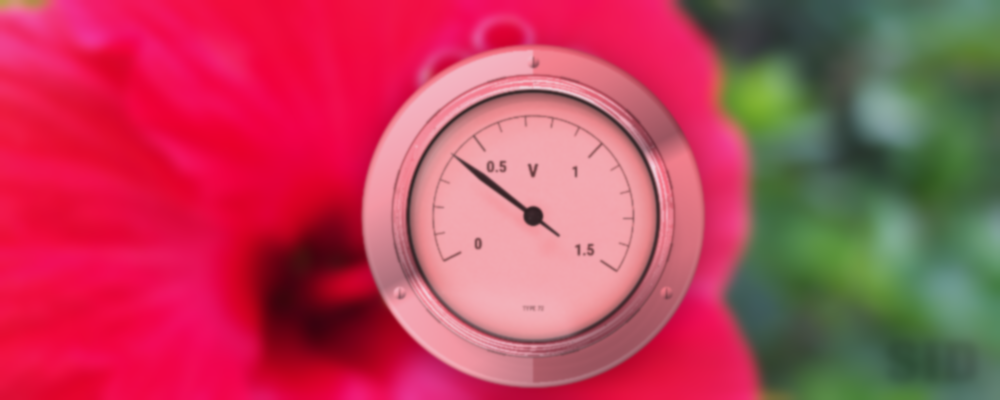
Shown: 0.4 V
